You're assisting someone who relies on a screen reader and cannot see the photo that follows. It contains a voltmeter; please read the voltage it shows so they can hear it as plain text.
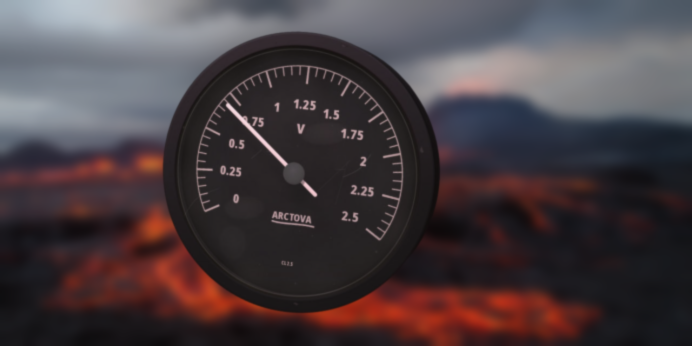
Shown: 0.7 V
